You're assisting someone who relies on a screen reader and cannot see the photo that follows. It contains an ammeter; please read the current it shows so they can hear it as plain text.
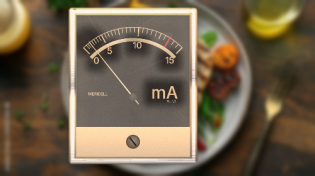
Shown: 2.5 mA
